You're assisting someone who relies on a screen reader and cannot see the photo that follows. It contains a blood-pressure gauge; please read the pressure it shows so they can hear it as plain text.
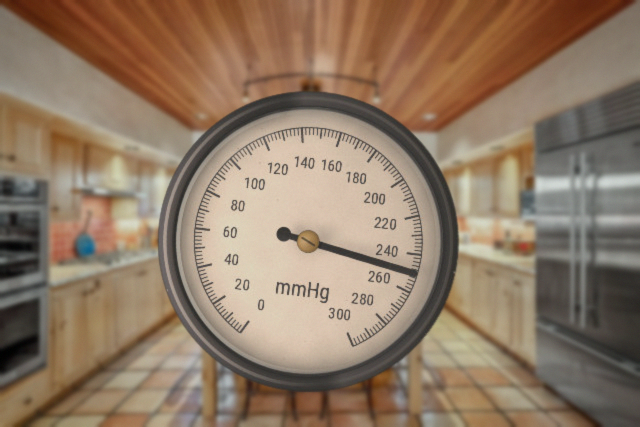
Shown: 250 mmHg
